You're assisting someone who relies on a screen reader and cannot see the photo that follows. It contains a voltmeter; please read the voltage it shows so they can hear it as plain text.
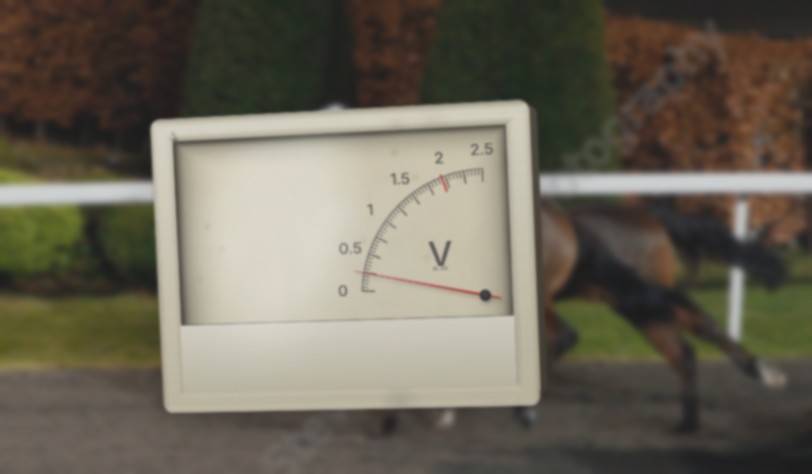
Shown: 0.25 V
